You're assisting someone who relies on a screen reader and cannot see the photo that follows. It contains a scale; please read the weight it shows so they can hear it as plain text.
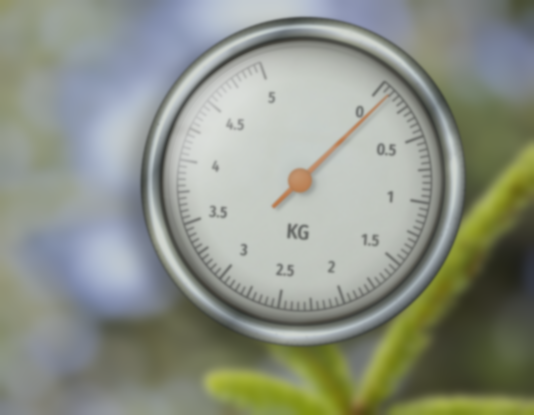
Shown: 0.1 kg
